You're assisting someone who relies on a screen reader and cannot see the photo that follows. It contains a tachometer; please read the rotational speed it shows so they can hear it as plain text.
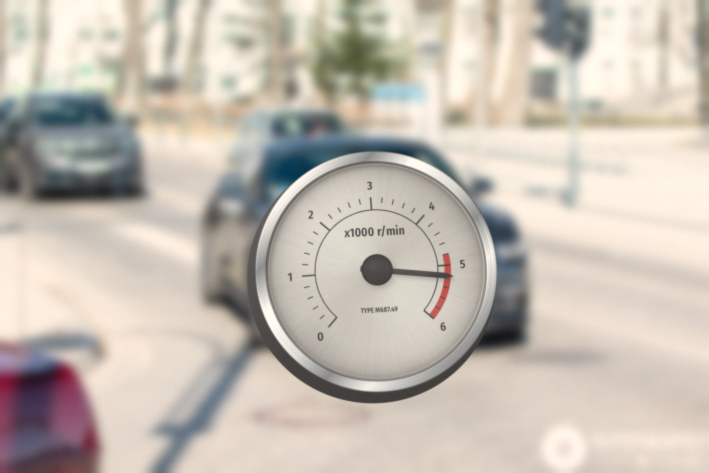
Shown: 5200 rpm
